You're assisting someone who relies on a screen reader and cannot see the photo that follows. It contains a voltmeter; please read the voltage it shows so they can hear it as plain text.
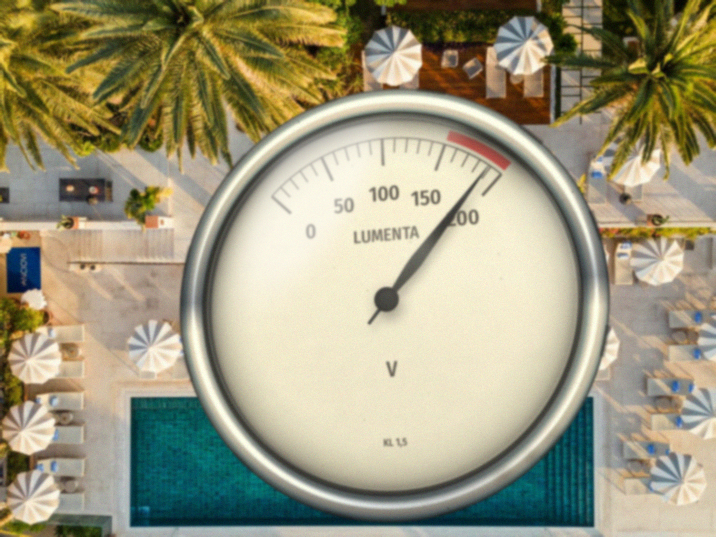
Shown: 190 V
